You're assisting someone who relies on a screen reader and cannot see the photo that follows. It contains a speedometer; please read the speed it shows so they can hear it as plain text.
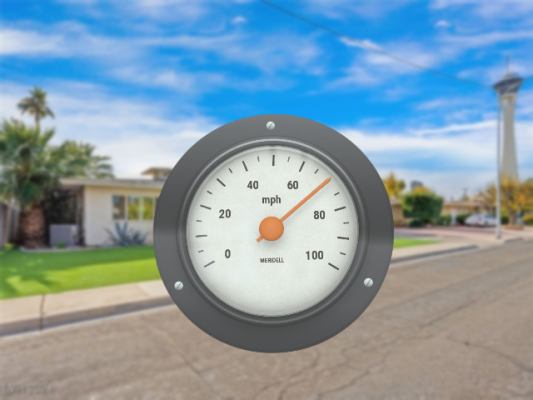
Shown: 70 mph
